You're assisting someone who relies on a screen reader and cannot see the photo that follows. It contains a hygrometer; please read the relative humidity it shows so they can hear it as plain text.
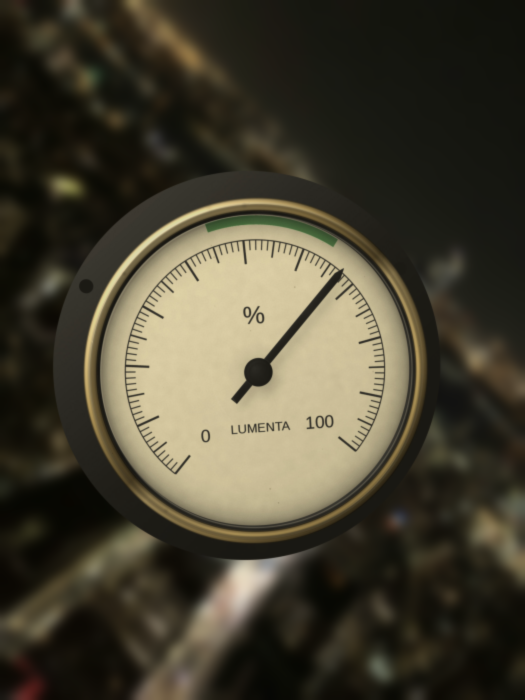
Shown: 67 %
